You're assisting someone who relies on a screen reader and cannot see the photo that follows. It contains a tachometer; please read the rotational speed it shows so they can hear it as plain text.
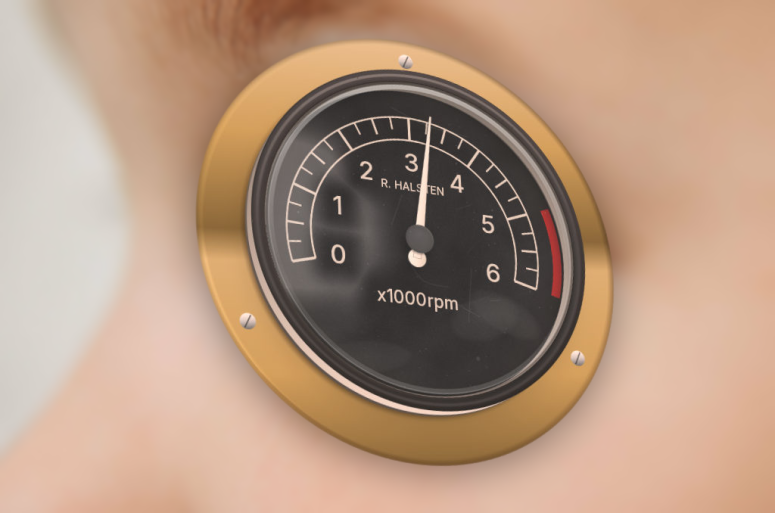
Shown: 3250 rpm
